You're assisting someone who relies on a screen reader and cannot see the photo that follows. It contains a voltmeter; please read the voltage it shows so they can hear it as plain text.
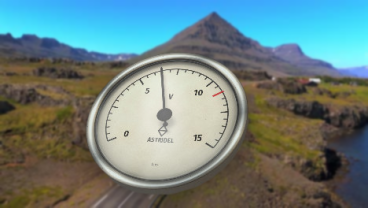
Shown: 6.5 V
